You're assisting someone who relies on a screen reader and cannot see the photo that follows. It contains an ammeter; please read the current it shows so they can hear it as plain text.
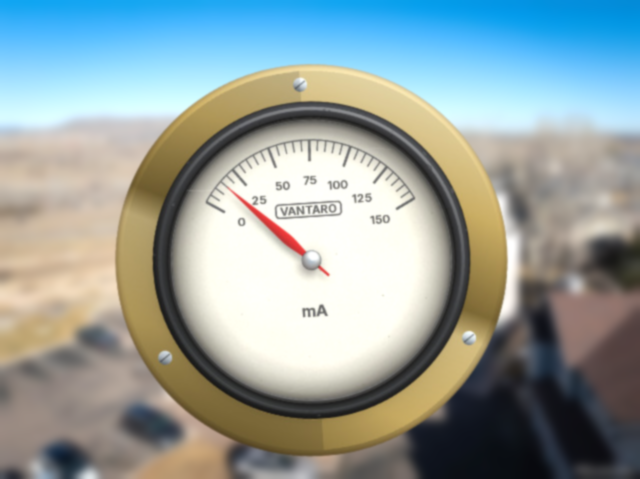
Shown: 15 mA
